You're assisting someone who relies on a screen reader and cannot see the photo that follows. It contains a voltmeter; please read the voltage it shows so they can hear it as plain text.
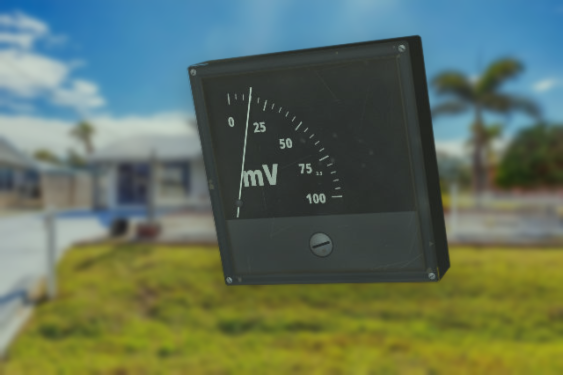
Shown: 15 mV
